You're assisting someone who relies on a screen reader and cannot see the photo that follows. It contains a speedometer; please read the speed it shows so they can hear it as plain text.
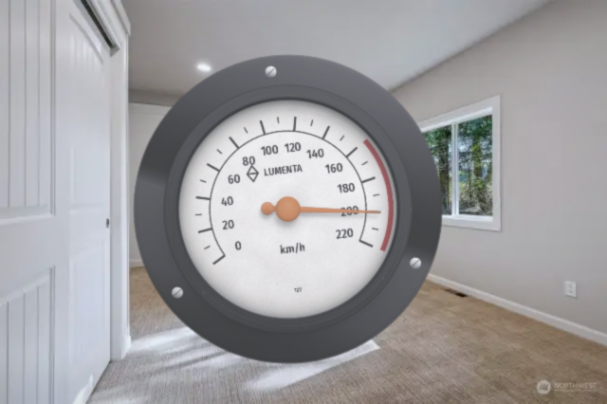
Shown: 200 km/h
